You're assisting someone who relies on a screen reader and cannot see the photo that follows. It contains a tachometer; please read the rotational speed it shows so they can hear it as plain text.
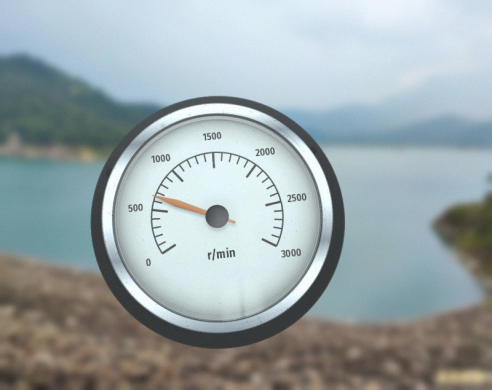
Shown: 650 rpm
